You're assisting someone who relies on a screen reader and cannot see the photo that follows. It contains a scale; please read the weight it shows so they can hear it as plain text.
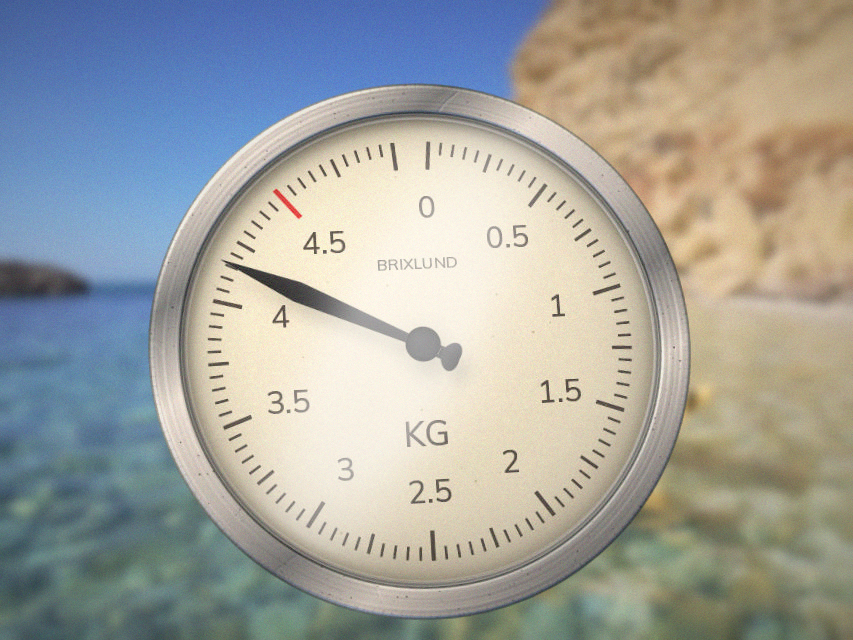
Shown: 4.15 kg
